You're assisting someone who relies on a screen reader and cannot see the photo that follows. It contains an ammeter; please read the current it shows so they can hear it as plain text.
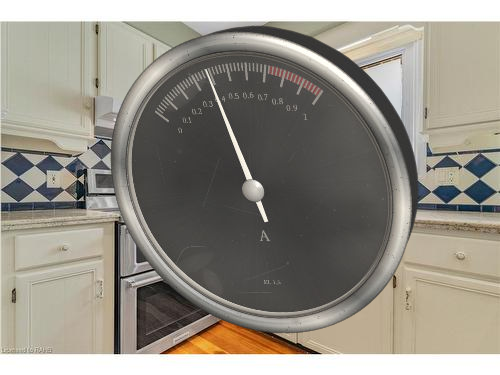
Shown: 0.4 A
